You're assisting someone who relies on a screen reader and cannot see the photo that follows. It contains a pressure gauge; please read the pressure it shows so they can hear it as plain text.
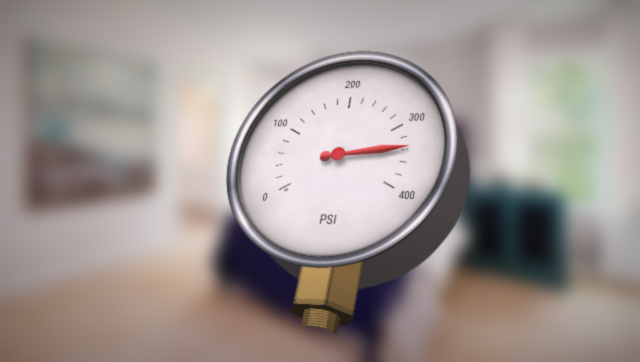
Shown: 340 psi
